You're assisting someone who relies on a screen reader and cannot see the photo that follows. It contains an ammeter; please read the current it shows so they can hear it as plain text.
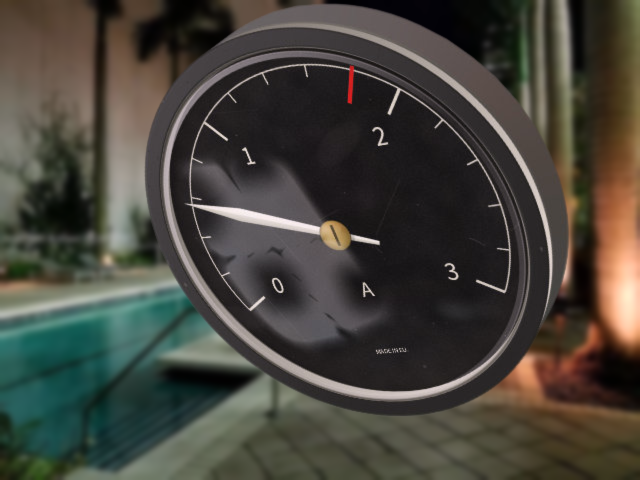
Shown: 0.6 A
